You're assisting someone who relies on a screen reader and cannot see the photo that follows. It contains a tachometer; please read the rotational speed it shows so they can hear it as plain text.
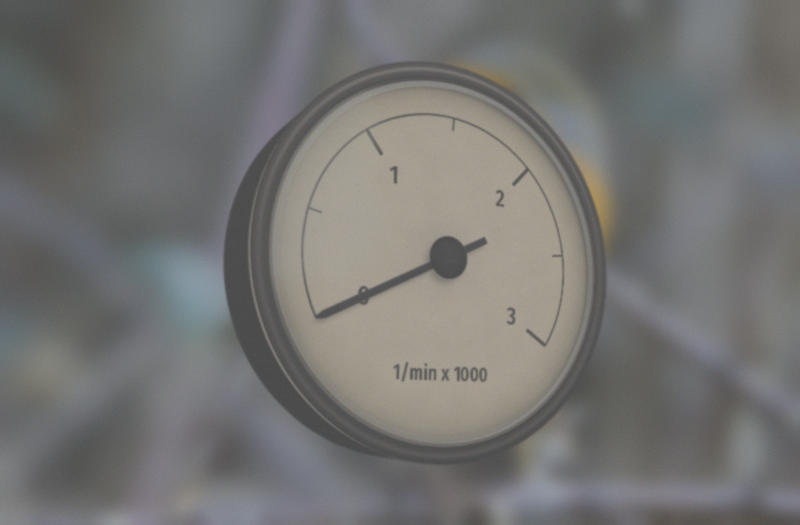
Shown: 0 rpm
